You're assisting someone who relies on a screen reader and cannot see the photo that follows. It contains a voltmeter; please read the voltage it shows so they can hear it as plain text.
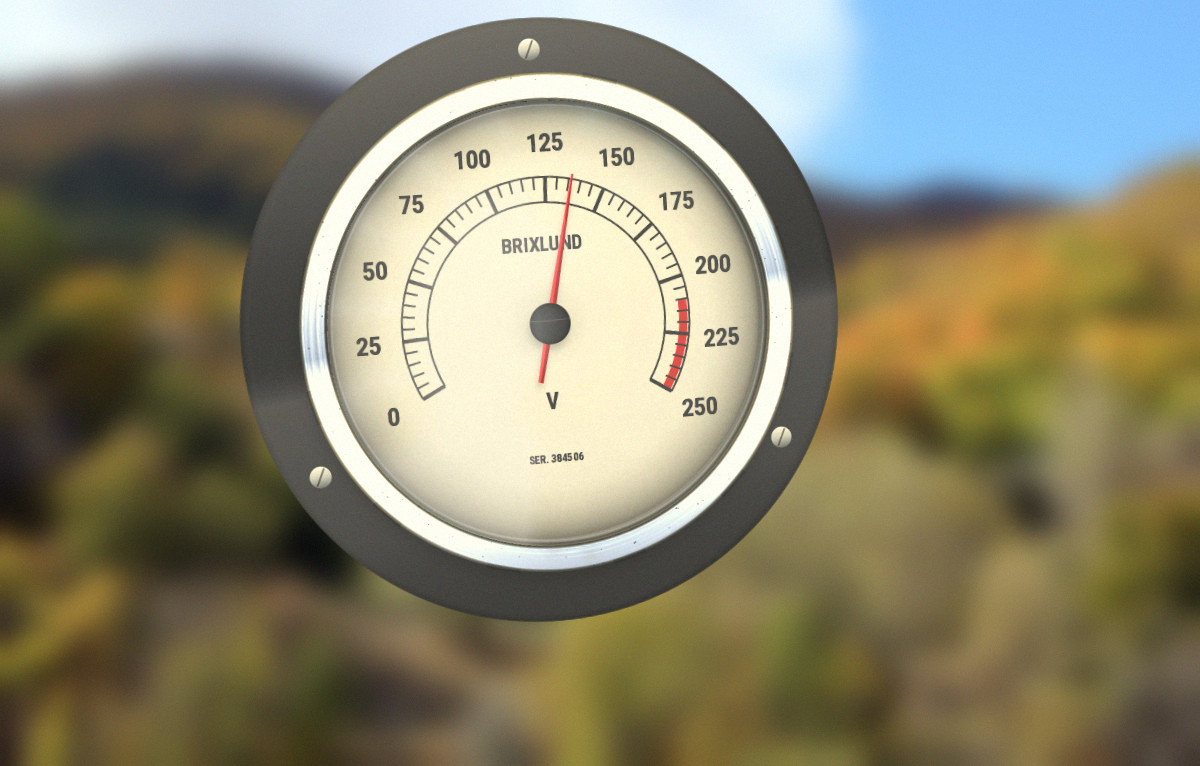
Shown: 135 V
